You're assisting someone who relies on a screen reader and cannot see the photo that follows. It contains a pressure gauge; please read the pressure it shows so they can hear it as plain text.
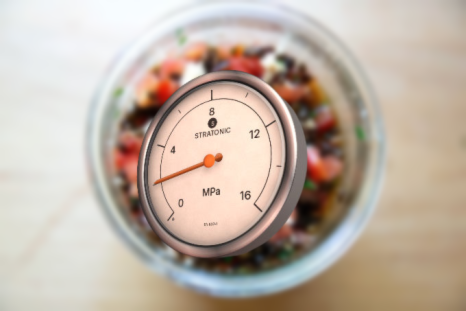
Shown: 2 MPa
